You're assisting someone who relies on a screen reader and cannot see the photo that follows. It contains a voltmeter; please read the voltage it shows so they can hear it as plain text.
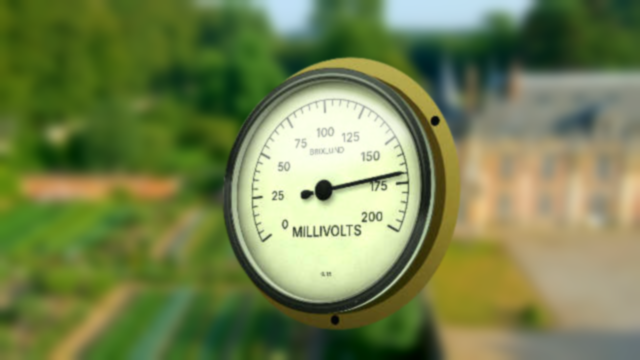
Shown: 170 mV
